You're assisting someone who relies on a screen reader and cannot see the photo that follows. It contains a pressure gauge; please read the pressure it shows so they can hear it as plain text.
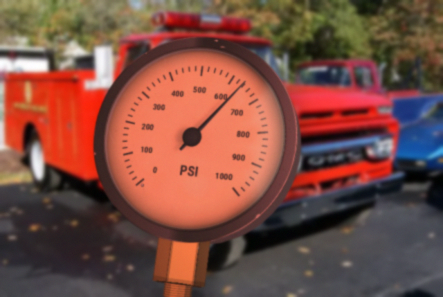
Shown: 640 psi
